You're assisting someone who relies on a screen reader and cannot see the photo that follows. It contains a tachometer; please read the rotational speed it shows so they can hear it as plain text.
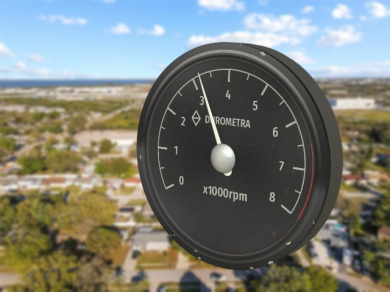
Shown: 3250 rpm
